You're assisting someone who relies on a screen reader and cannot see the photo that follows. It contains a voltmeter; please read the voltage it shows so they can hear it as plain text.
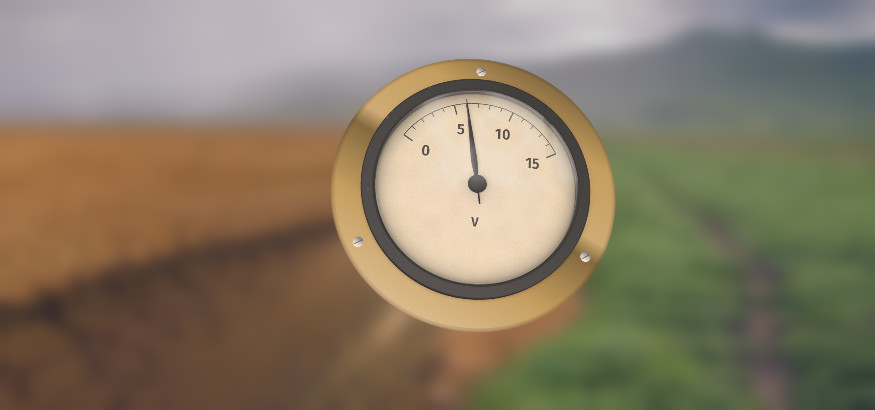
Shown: 6 V
